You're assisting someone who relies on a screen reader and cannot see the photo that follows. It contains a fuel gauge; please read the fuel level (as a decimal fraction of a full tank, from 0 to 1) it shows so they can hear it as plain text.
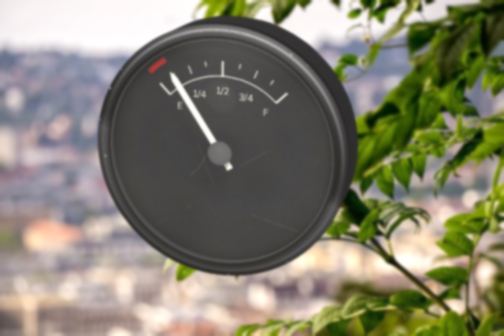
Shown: 0.125
